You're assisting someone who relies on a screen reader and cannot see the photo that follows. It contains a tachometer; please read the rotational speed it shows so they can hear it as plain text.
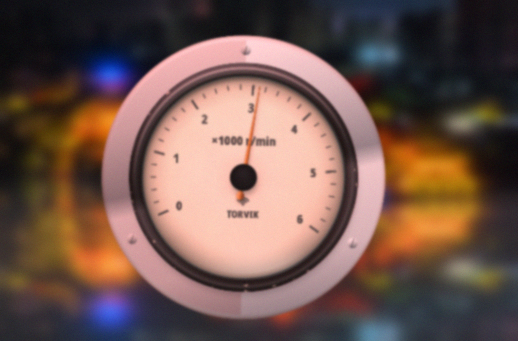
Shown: 3100 rpm
